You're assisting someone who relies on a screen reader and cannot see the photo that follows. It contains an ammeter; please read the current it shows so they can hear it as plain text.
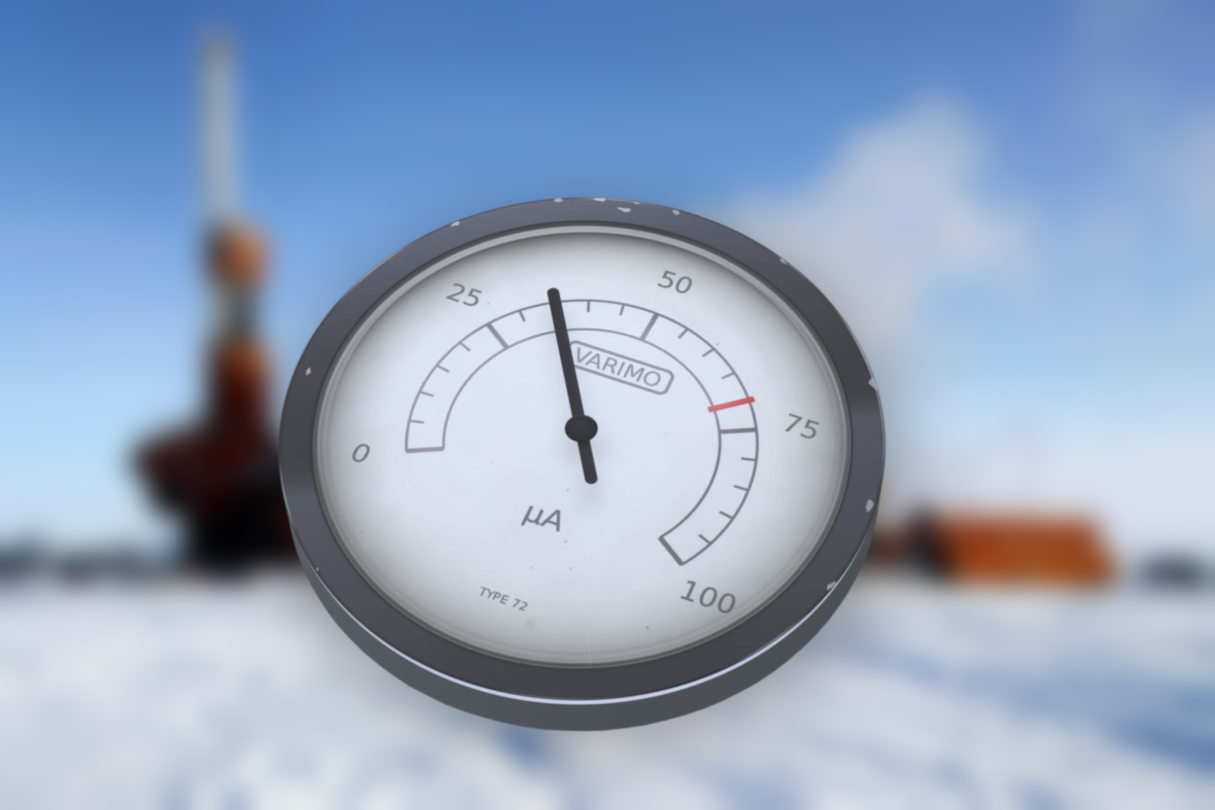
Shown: 35 µA
